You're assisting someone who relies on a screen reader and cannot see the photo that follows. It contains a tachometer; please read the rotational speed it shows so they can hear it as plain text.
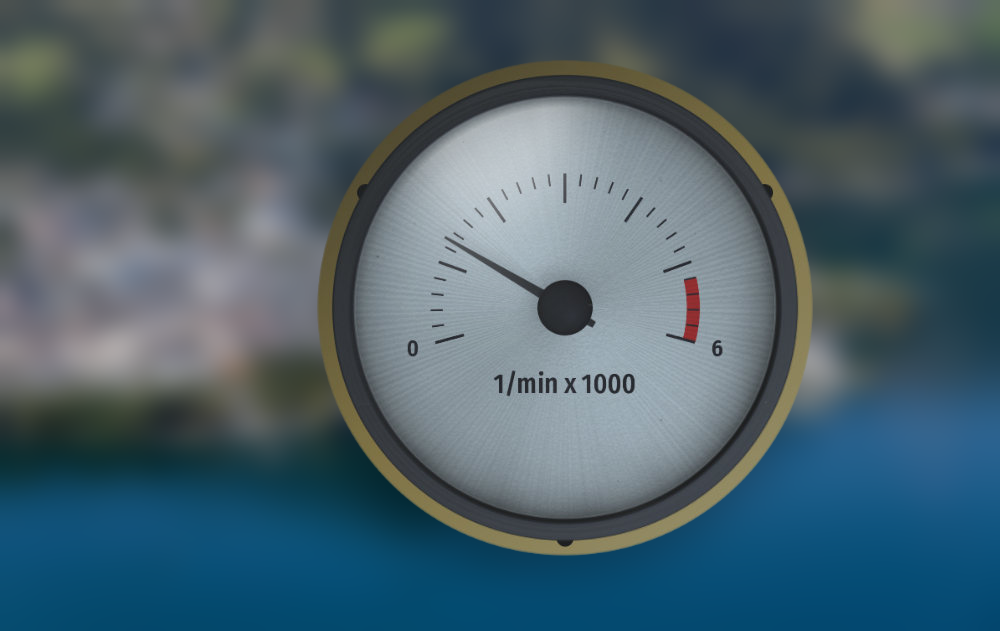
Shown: 1300 rpm
